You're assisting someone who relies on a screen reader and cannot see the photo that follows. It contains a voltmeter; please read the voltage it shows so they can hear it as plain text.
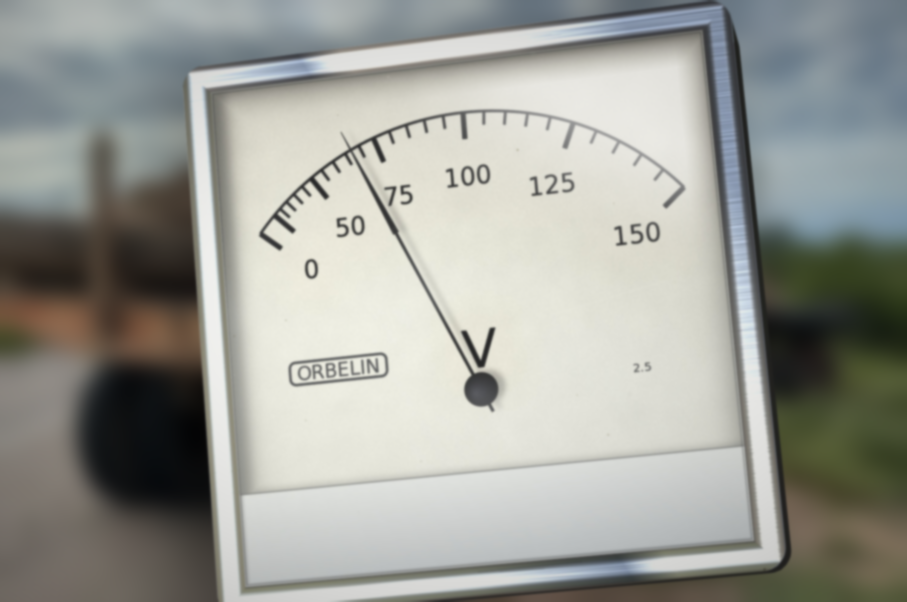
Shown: 67.5 V
